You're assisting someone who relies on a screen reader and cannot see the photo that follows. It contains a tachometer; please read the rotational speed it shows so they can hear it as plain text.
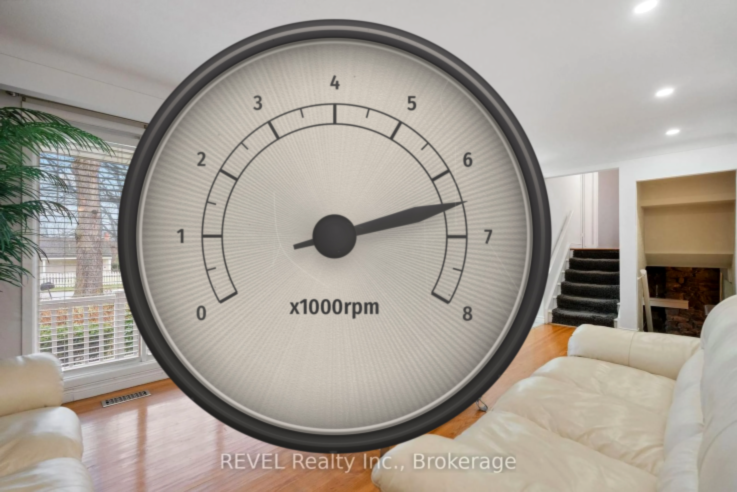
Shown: 6500 rpm
